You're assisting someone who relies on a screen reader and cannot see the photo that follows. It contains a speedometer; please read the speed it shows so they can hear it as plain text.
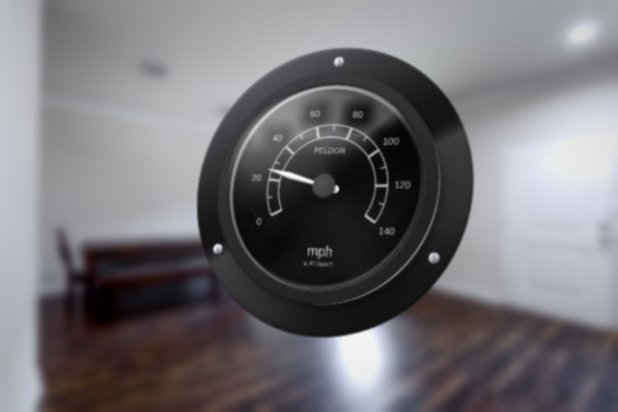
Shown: 25 mph
